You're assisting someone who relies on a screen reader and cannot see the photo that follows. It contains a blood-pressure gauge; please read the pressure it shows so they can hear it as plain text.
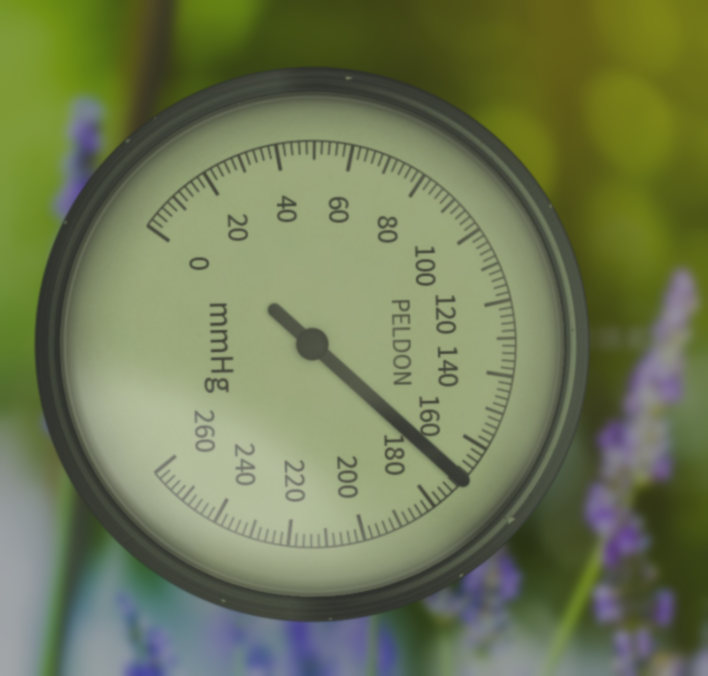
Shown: 170 mmHg
